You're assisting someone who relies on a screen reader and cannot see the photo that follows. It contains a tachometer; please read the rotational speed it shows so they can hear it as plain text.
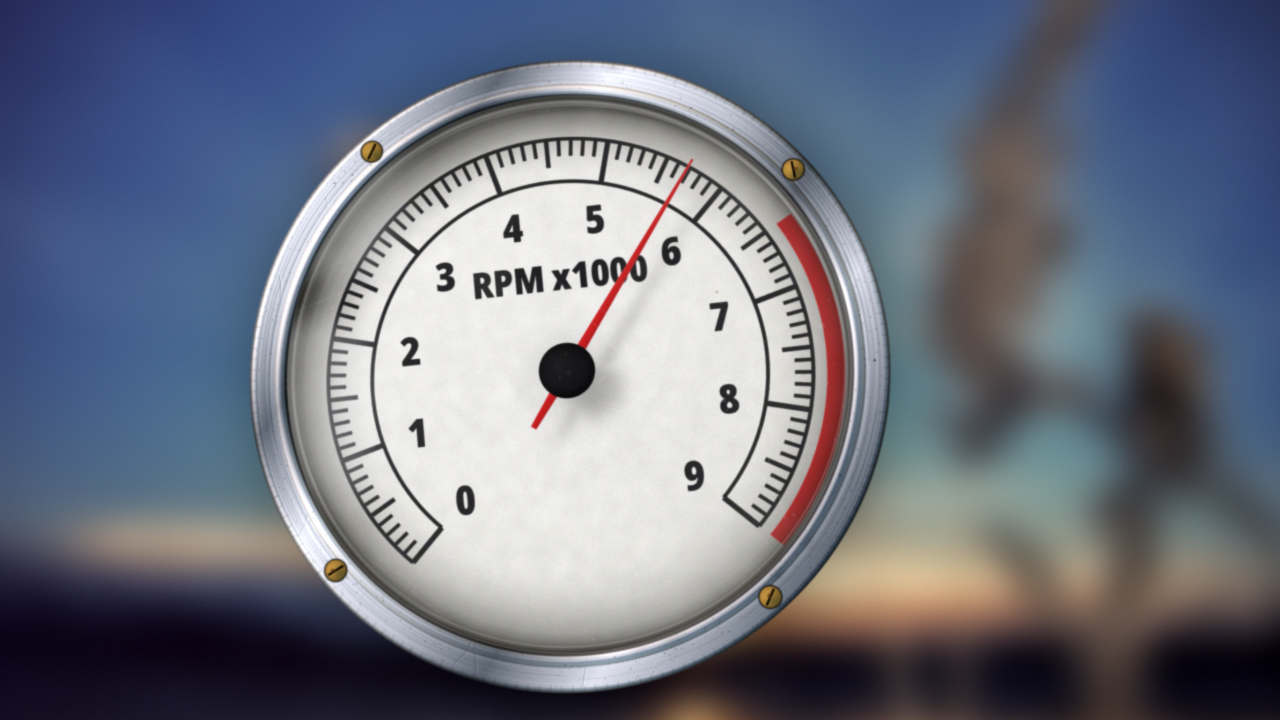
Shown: 5700 rpm
